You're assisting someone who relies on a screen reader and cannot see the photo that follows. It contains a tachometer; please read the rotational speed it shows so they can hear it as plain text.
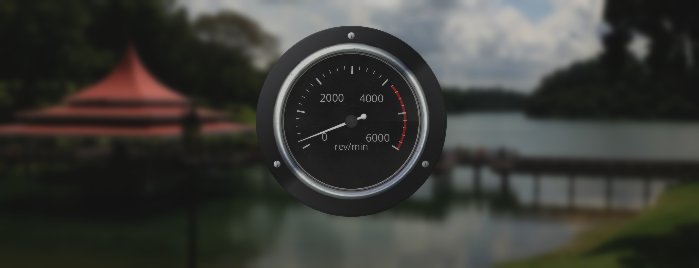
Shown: 200 rpm
